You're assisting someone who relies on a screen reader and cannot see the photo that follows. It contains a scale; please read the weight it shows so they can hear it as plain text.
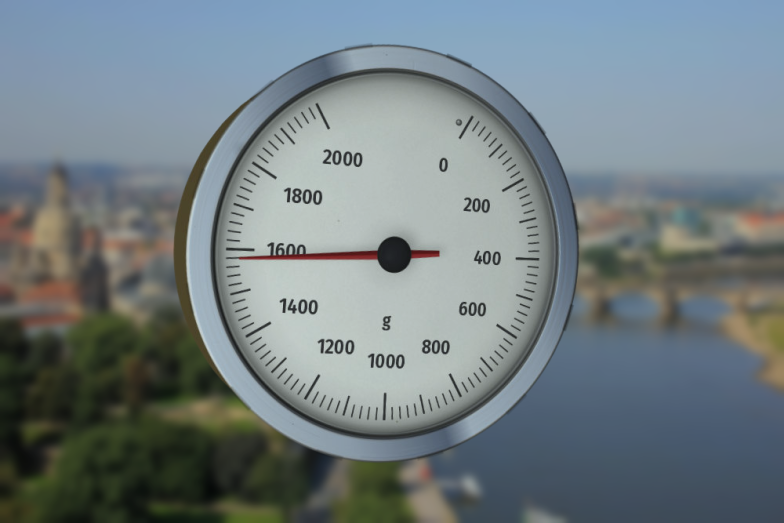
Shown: 1580 g
